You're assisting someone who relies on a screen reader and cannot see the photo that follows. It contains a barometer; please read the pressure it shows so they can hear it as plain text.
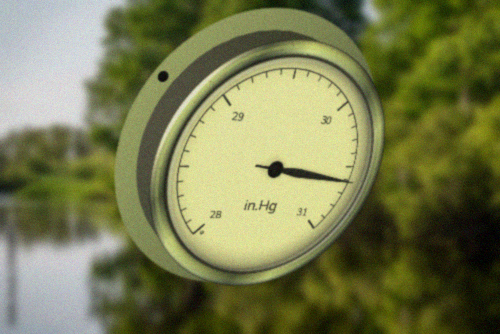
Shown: 30.6 inHg
